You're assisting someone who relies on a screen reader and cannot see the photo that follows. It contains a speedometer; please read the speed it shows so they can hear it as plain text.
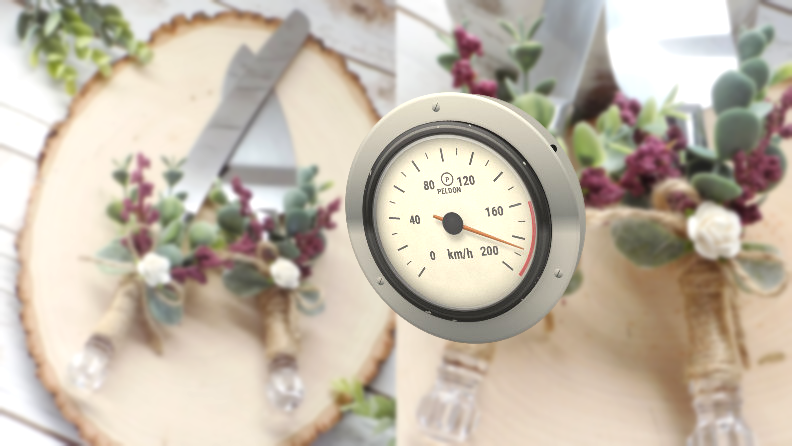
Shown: 185 km/h
